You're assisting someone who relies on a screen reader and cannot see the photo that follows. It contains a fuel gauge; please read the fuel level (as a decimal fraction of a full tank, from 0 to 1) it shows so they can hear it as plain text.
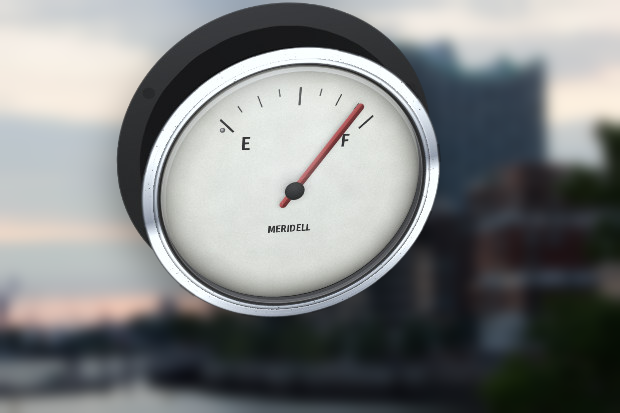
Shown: 0.875
